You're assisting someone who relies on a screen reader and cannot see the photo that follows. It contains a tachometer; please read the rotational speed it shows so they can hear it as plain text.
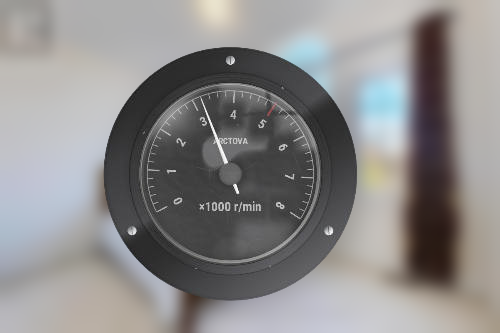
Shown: 3200 rpm
